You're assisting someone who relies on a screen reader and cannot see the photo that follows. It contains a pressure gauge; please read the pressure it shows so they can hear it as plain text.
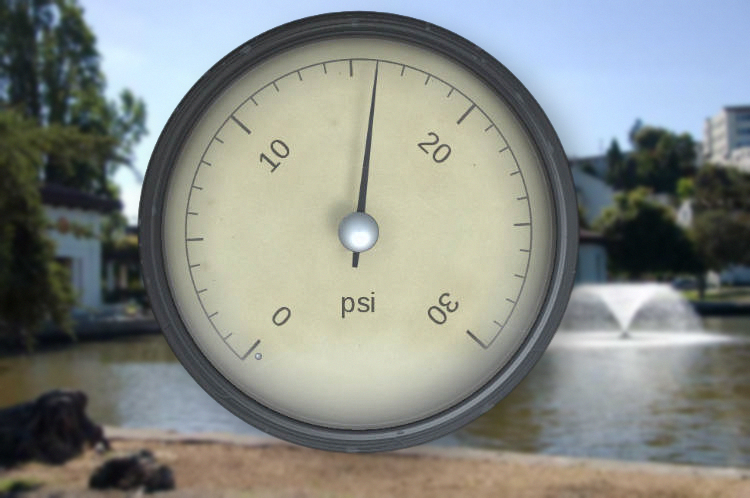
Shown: 16 psi
